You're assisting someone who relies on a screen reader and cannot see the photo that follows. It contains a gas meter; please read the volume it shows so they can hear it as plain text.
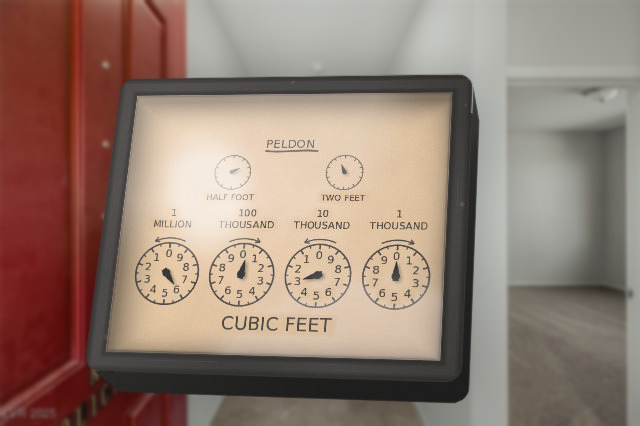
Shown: 603000 ft³
